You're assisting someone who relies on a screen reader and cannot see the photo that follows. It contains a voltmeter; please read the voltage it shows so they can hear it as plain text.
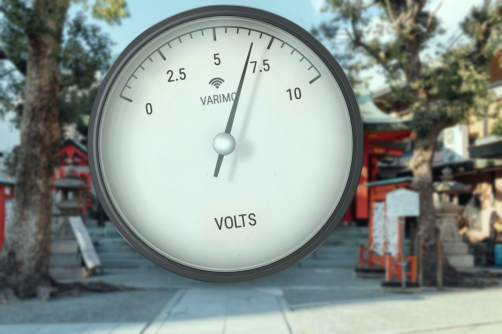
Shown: 6.75 V
